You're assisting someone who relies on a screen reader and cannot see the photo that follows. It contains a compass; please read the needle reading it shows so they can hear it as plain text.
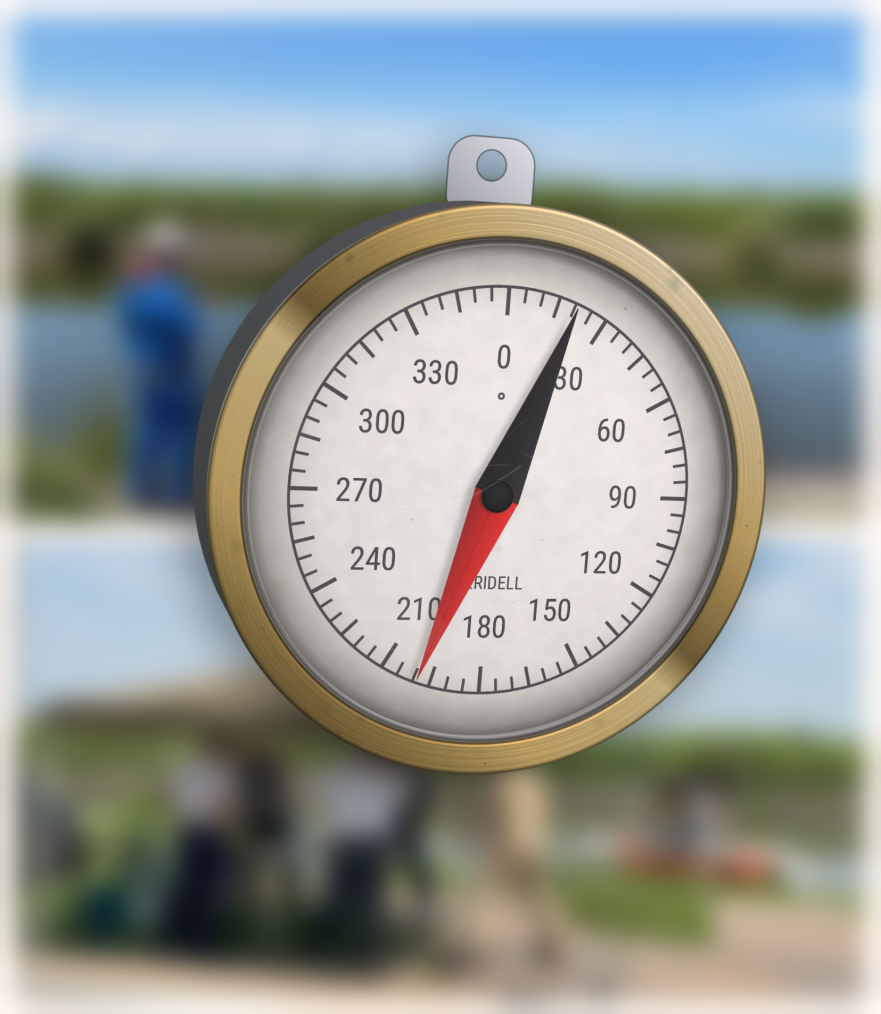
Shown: 200 °
